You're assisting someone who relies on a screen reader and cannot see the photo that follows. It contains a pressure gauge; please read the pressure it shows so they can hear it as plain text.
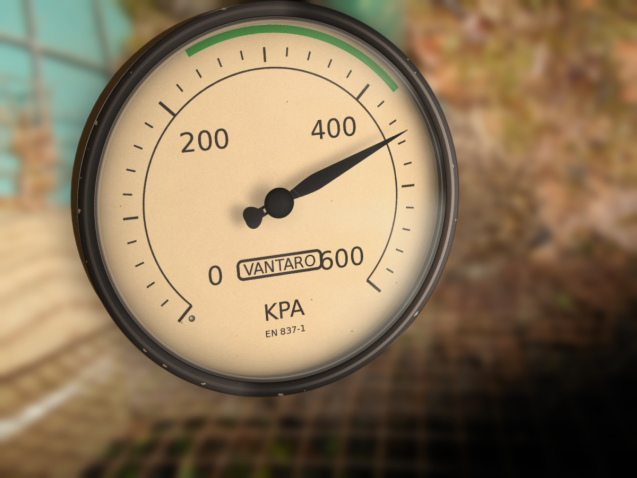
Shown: 450 kPa
